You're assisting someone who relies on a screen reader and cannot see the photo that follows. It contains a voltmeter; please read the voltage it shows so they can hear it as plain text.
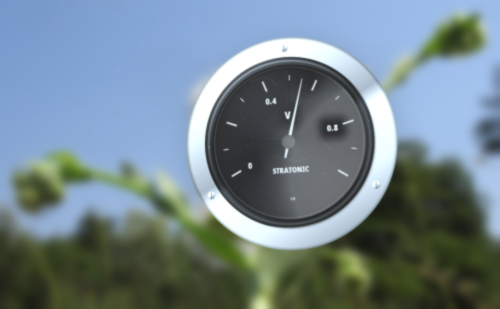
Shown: 0.55 V
